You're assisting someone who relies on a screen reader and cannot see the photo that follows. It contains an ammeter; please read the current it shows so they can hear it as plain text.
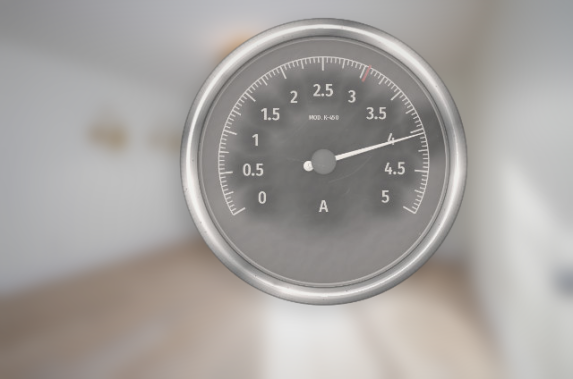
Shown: 4.05 A
